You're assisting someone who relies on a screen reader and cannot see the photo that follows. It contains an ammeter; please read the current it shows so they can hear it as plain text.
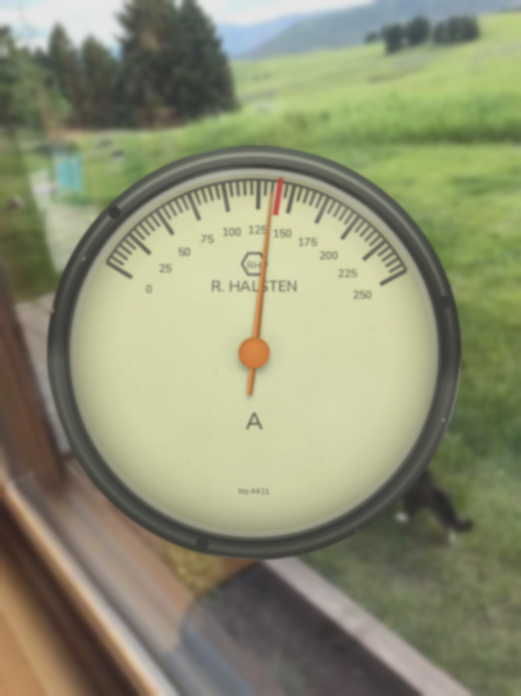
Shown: 135 A
